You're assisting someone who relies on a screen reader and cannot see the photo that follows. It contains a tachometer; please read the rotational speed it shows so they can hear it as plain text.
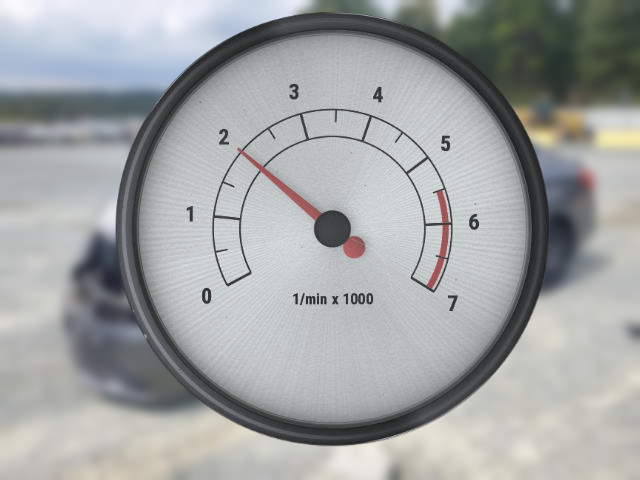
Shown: 2000 rpm
